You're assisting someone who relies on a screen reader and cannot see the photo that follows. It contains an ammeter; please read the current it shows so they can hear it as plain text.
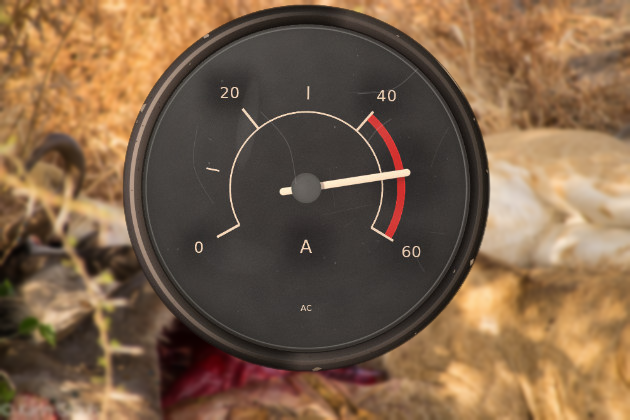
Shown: 50 A
